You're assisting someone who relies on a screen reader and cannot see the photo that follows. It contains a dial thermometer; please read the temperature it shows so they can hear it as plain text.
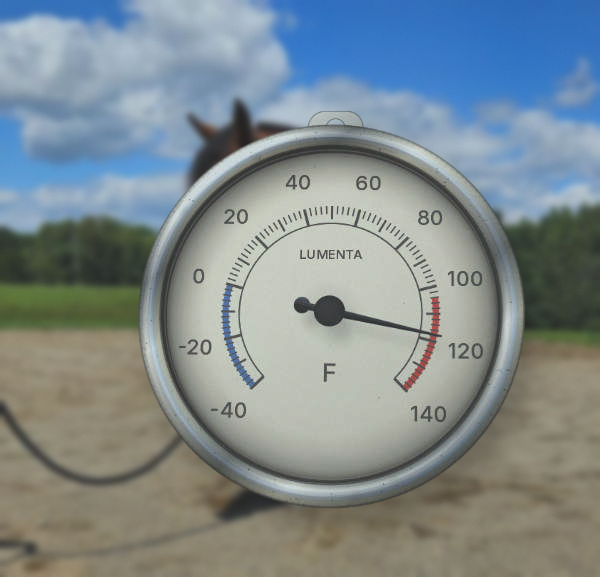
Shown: 118 °F
